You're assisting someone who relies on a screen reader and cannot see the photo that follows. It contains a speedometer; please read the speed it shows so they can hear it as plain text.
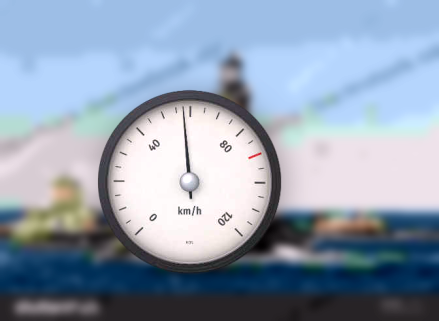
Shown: 57.5 km/h
